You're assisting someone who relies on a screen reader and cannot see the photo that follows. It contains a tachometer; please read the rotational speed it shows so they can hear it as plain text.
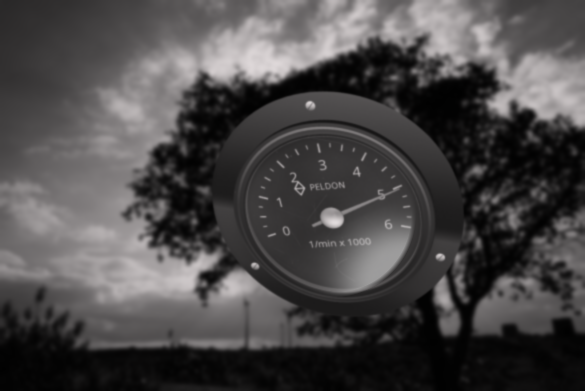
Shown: 5000 rpm
